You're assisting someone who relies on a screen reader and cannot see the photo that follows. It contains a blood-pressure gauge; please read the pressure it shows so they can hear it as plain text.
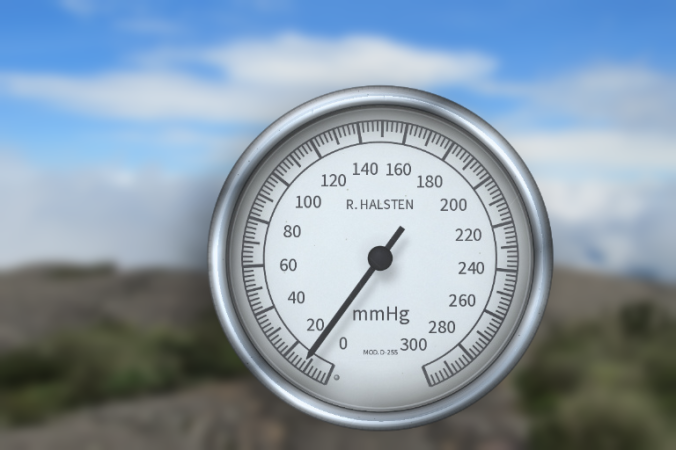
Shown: 12 mmHg
